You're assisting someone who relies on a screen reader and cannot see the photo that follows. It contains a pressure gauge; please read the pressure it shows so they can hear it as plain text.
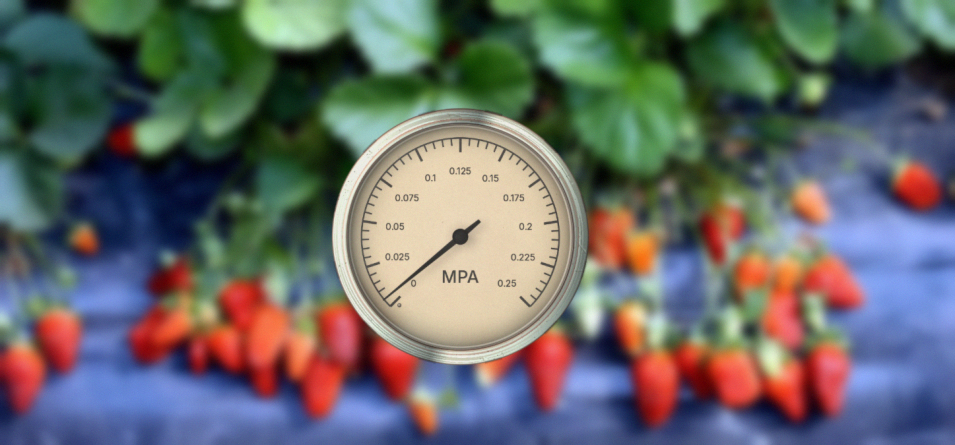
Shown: 0.005 MPa
